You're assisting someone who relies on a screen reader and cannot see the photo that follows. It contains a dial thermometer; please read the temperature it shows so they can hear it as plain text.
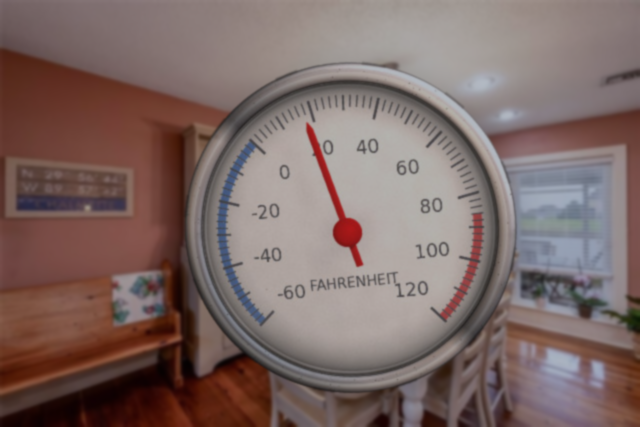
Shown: 18 °F
